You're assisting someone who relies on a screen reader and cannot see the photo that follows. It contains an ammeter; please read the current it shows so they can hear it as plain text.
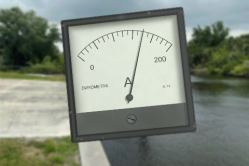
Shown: 140 A
